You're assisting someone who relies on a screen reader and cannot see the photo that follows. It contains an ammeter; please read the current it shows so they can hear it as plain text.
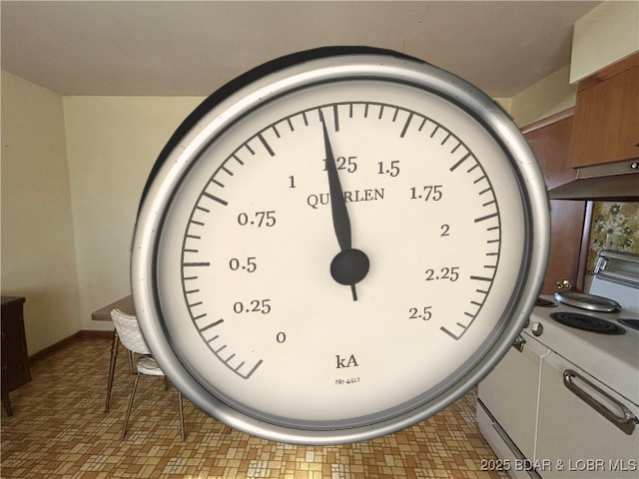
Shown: 1.2 kA
